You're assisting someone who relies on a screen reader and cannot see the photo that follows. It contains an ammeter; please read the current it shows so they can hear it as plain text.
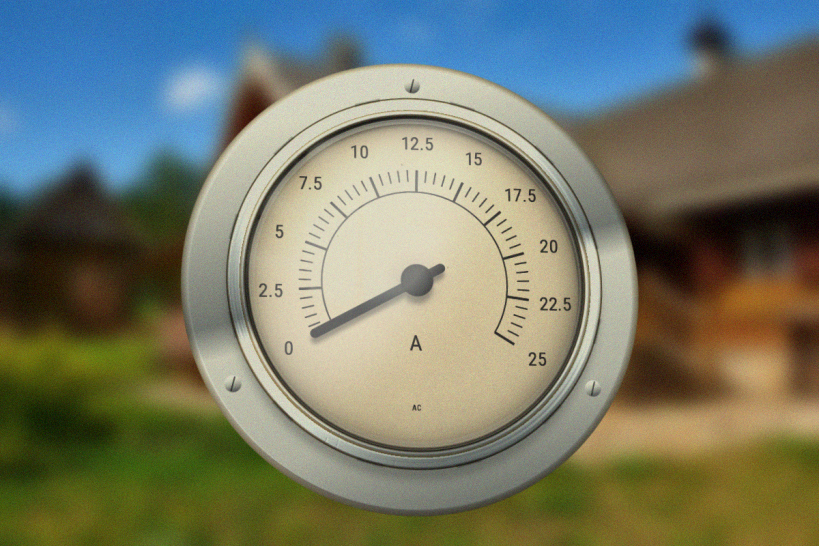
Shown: 0 A
